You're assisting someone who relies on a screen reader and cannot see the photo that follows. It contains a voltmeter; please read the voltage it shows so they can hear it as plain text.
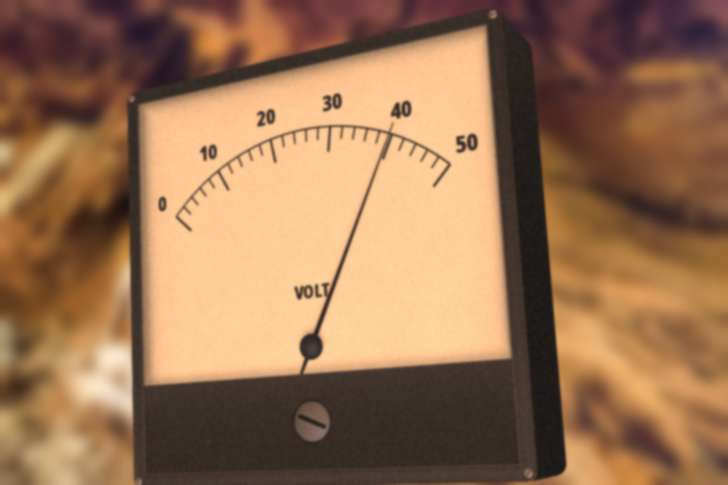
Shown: 40 V
